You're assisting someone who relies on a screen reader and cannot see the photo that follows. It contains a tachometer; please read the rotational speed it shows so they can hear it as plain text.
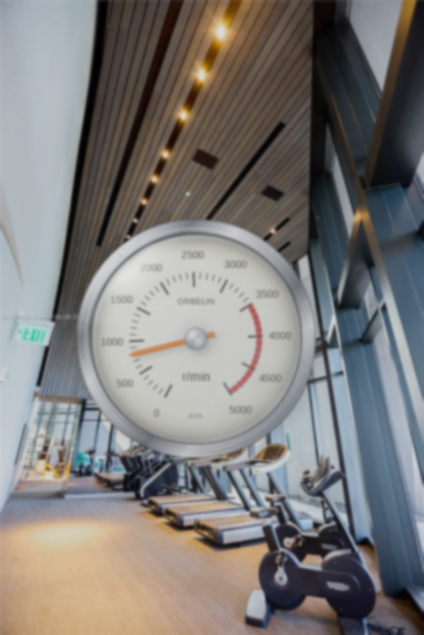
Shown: 800 rpm
